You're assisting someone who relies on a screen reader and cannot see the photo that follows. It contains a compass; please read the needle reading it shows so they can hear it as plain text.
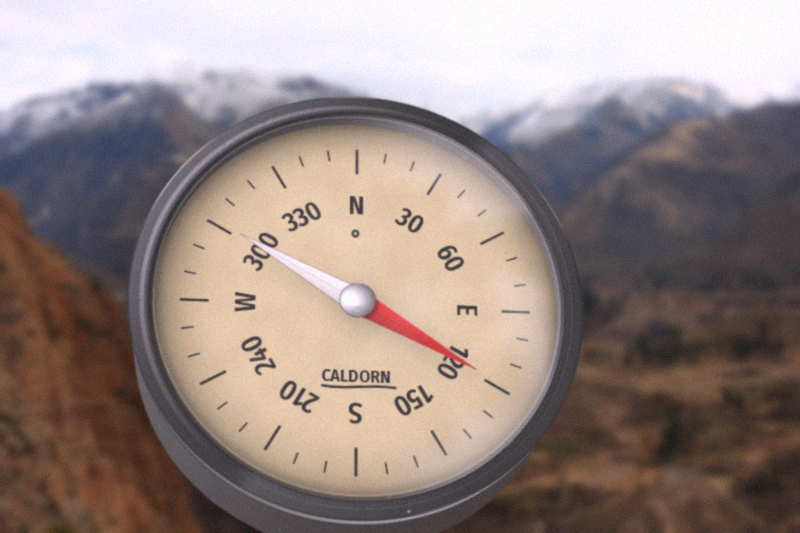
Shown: 120 °
